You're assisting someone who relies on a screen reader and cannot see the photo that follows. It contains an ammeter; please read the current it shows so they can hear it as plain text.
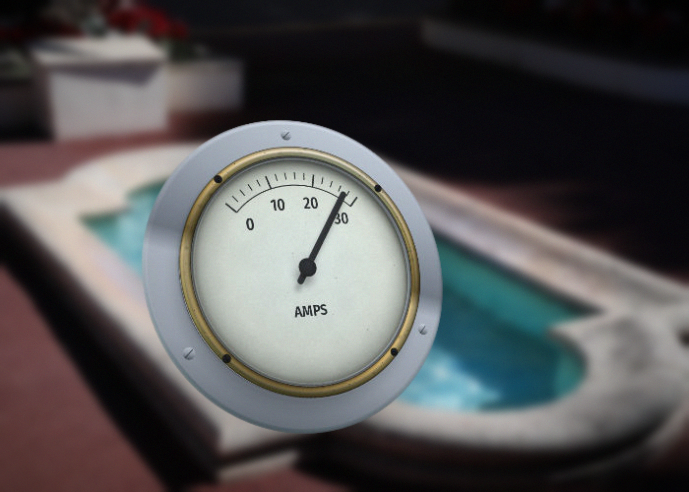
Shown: 27 A
